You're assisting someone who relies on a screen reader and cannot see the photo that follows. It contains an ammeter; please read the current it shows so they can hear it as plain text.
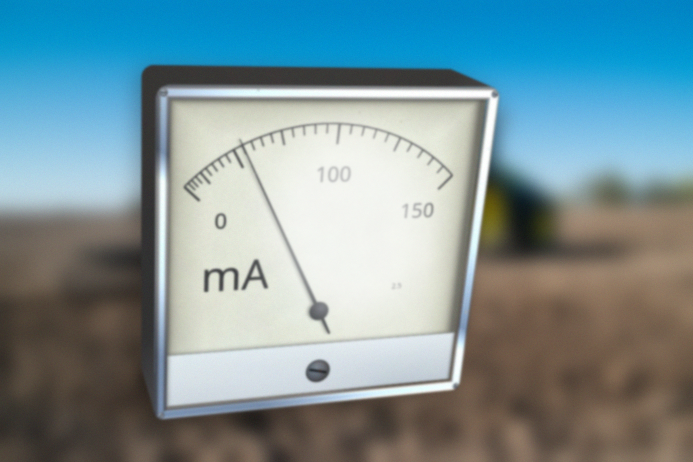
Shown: 55 mA
